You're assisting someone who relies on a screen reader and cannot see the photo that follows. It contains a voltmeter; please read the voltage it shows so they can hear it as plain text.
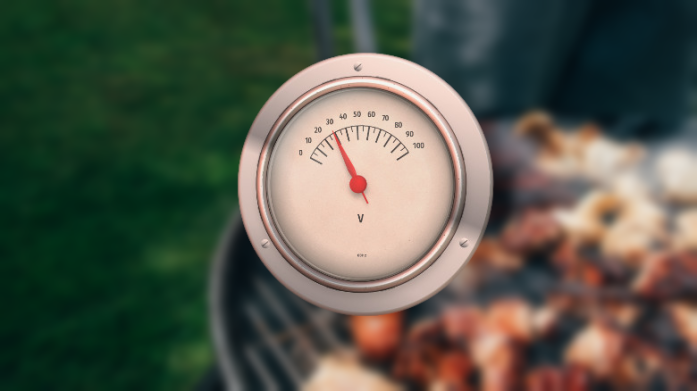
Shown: 30 V
